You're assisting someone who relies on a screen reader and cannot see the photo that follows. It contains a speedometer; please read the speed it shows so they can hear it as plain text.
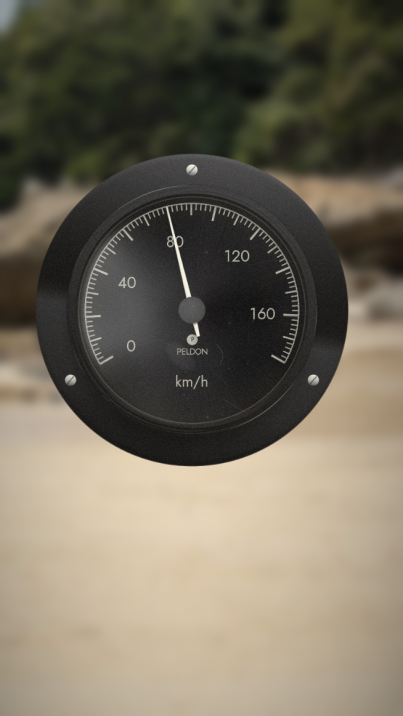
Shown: 80 km/h
